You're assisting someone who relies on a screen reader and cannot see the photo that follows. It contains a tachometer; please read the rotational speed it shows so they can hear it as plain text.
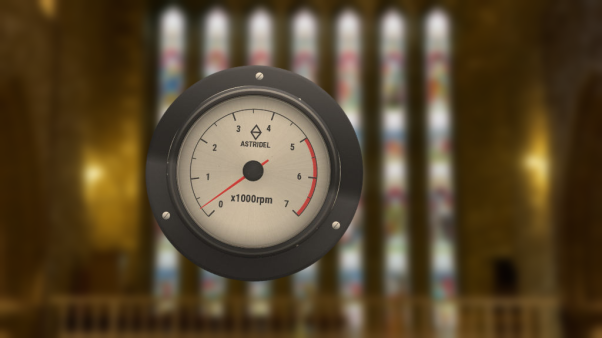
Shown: 250 rpm
